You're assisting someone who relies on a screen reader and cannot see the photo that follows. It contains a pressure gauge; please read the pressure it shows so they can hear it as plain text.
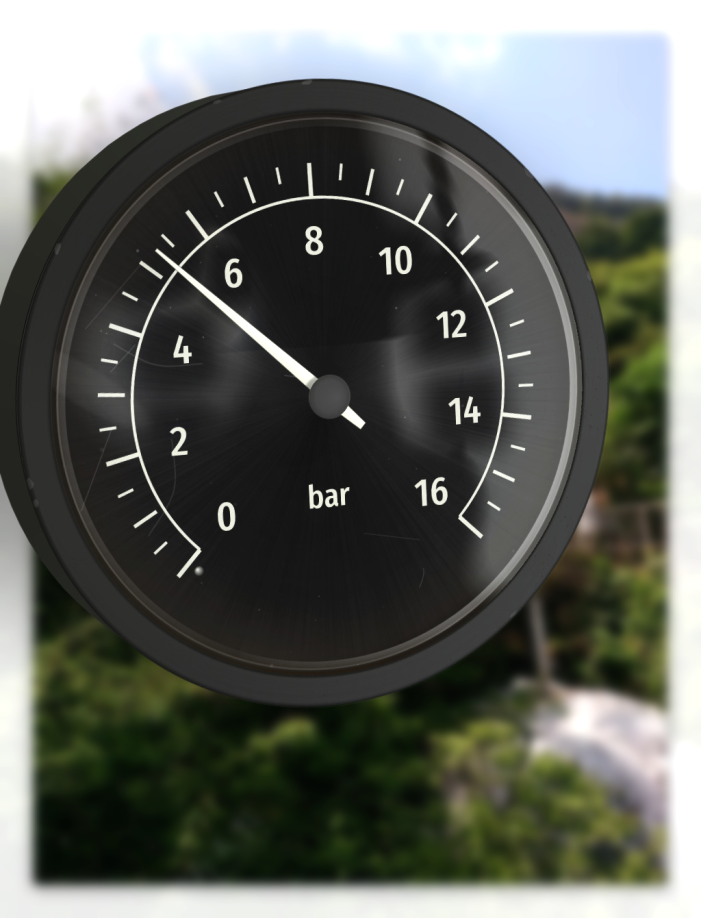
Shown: 5.25 bar
